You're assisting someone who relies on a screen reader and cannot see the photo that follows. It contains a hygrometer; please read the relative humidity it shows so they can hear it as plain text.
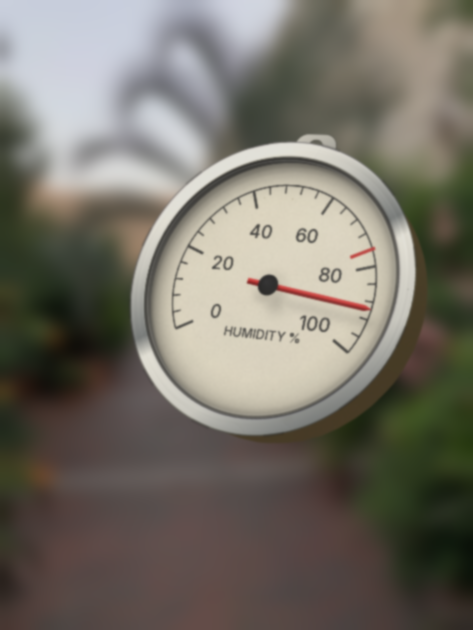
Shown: 90 %
